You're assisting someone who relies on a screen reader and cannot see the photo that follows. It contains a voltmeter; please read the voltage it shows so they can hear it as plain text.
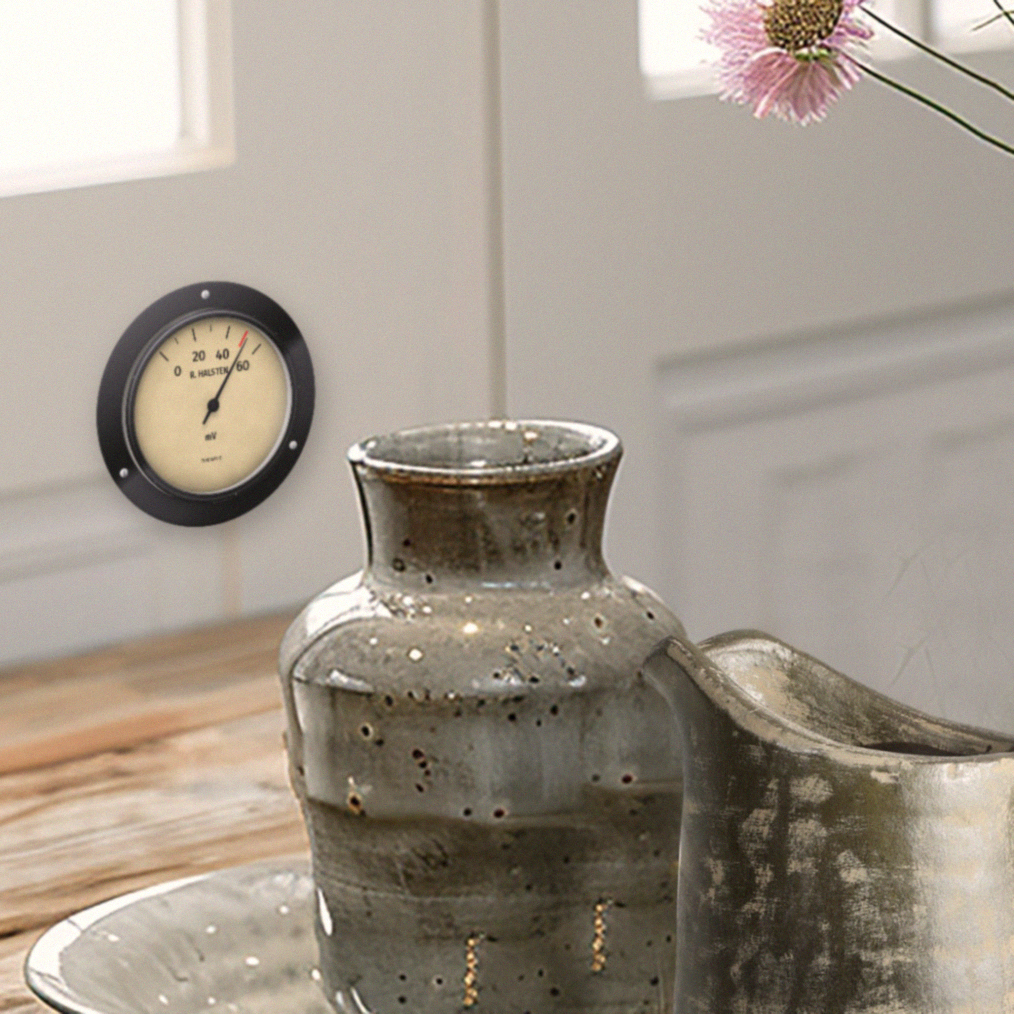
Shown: 50 mV
